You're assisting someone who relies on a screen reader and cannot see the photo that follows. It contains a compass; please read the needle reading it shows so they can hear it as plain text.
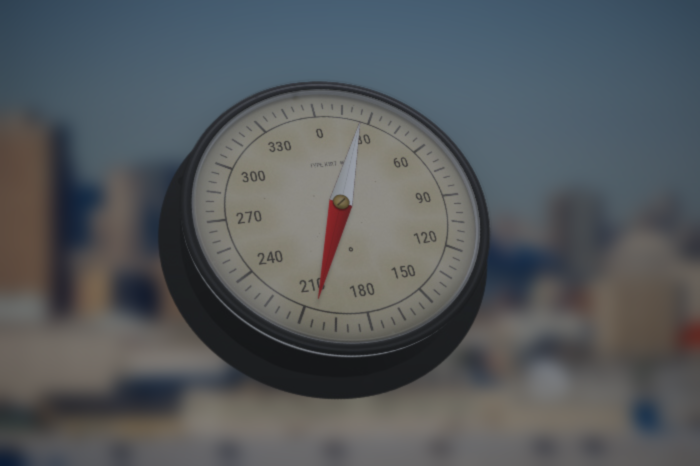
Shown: 205 °
